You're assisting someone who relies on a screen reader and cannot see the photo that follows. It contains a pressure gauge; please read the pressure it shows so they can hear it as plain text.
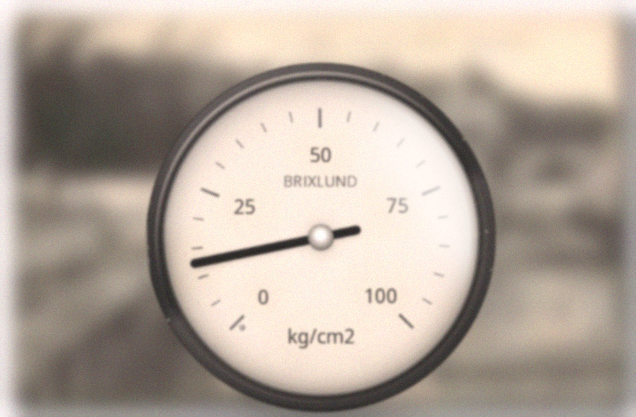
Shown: 12.5 kg/cm²
